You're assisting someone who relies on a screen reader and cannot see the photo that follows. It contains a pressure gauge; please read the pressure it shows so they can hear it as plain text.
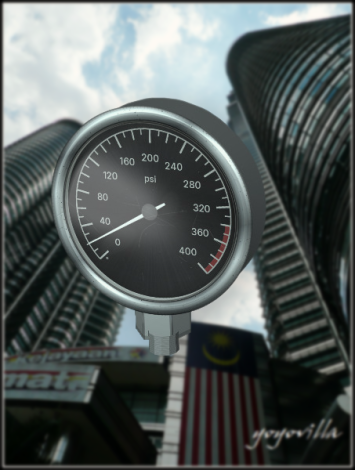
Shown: 20 psi
